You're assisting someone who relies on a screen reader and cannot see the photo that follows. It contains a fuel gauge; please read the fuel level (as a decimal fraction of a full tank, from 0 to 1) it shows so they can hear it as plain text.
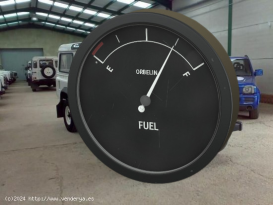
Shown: 0.75
